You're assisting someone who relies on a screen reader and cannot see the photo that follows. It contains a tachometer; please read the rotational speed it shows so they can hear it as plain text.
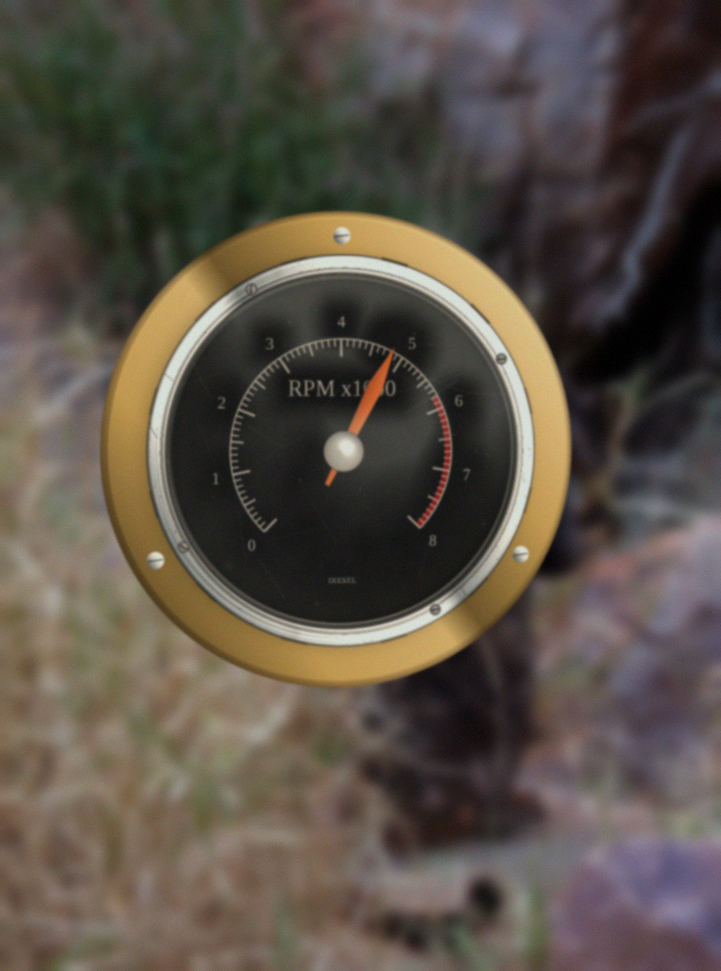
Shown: 4800 rpm
